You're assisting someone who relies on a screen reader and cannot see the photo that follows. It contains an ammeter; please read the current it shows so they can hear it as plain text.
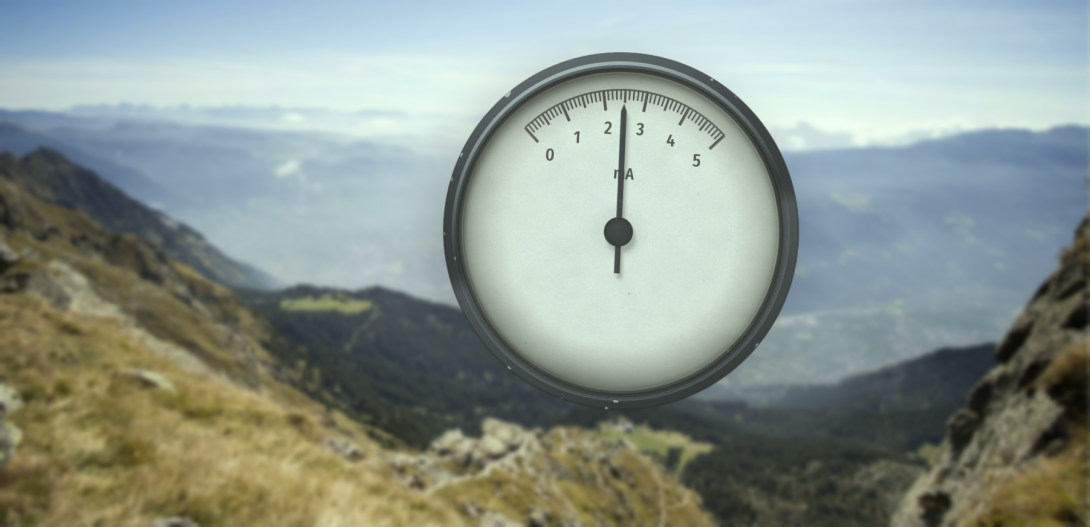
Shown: 2.5 mA
